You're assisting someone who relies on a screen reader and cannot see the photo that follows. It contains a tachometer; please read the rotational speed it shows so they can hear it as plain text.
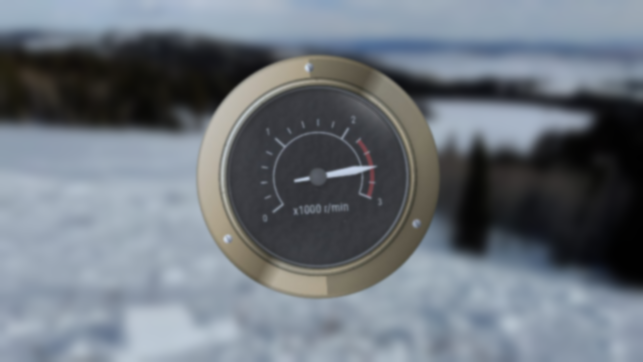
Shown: 2600 rpm
